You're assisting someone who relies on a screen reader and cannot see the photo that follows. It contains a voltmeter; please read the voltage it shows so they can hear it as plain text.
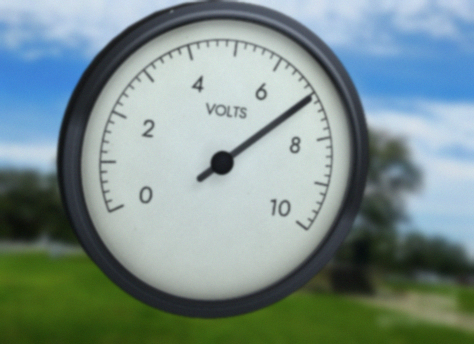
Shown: 7 V
